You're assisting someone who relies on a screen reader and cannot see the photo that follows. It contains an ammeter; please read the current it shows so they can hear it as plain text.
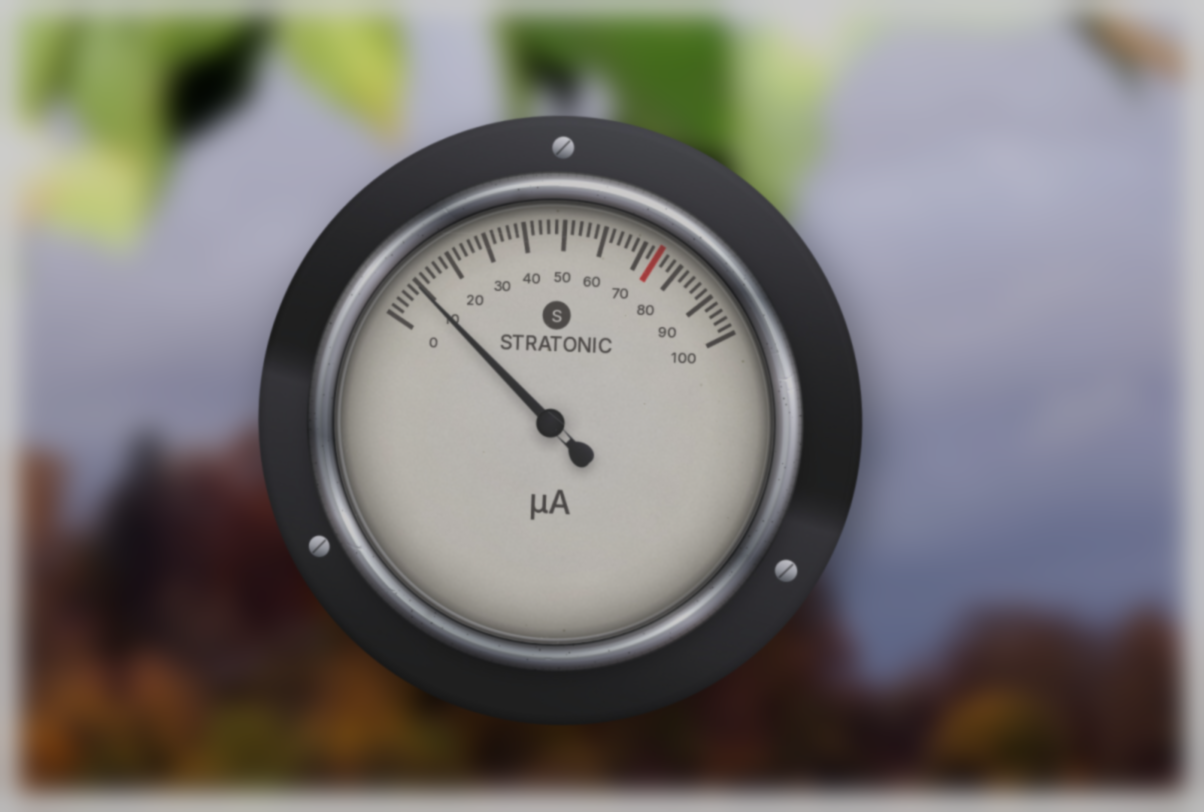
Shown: 10 µA
